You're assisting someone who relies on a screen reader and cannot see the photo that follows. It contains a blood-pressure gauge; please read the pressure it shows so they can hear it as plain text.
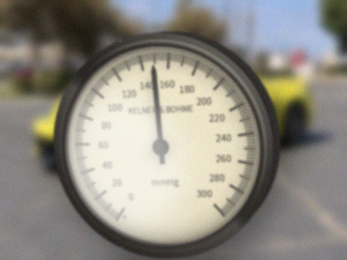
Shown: 150 mmHg
